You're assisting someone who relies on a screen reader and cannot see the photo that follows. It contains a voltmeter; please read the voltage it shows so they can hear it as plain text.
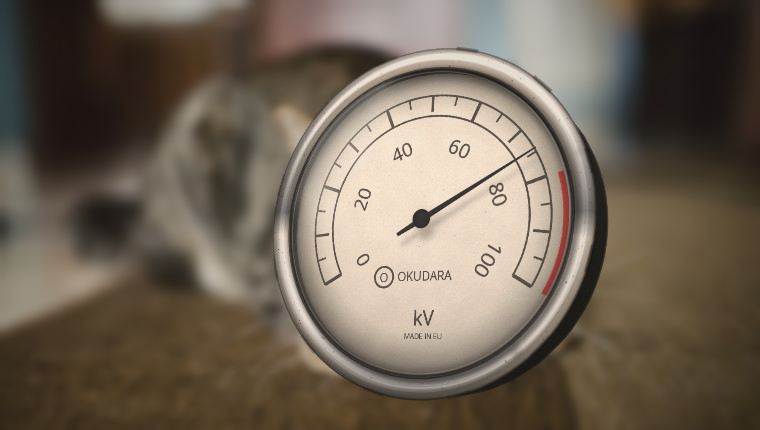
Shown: 75 kV
